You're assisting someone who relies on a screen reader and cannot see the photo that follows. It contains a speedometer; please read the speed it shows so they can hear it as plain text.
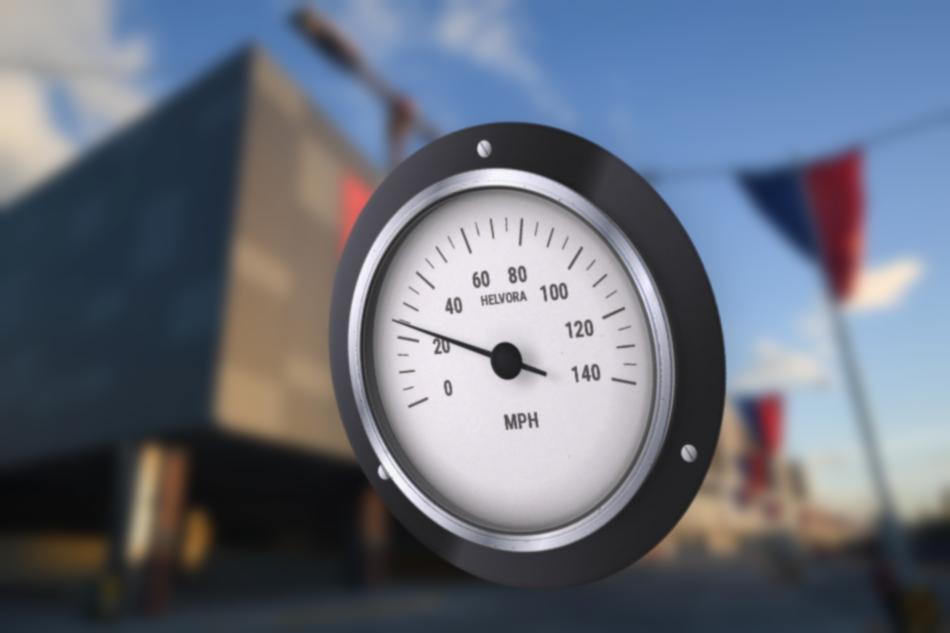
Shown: 25 mph
